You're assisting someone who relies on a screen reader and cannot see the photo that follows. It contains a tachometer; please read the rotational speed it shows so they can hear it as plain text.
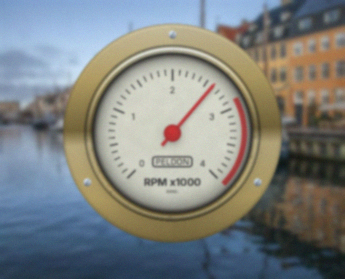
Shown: 2600 rpm
